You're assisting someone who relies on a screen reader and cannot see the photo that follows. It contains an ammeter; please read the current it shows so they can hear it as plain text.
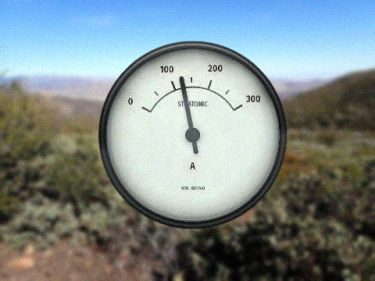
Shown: 125 A
